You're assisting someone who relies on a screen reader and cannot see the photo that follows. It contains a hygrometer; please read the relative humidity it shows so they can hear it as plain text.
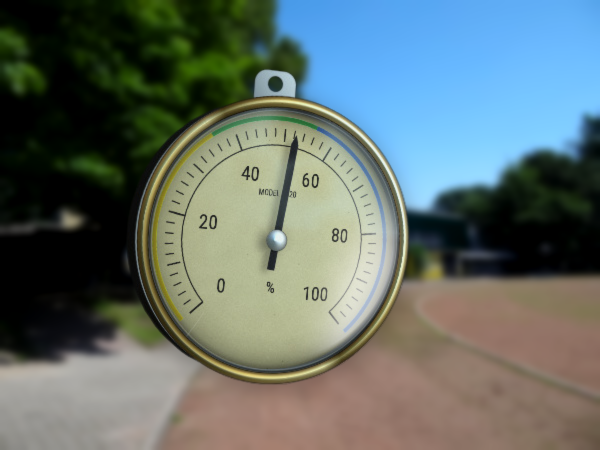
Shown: 52 %
